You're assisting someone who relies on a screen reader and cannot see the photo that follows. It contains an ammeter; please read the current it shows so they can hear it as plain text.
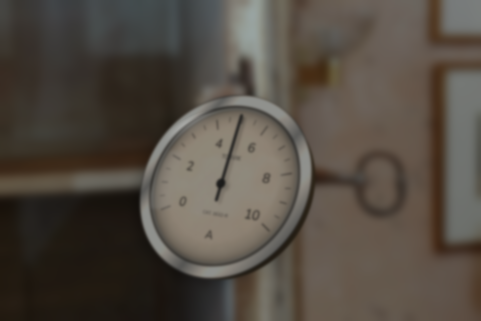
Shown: 5 A
